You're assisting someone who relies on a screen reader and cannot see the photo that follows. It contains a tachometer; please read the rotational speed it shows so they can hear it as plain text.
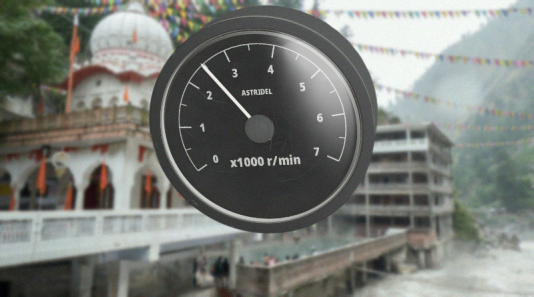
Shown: 2500 rpm
